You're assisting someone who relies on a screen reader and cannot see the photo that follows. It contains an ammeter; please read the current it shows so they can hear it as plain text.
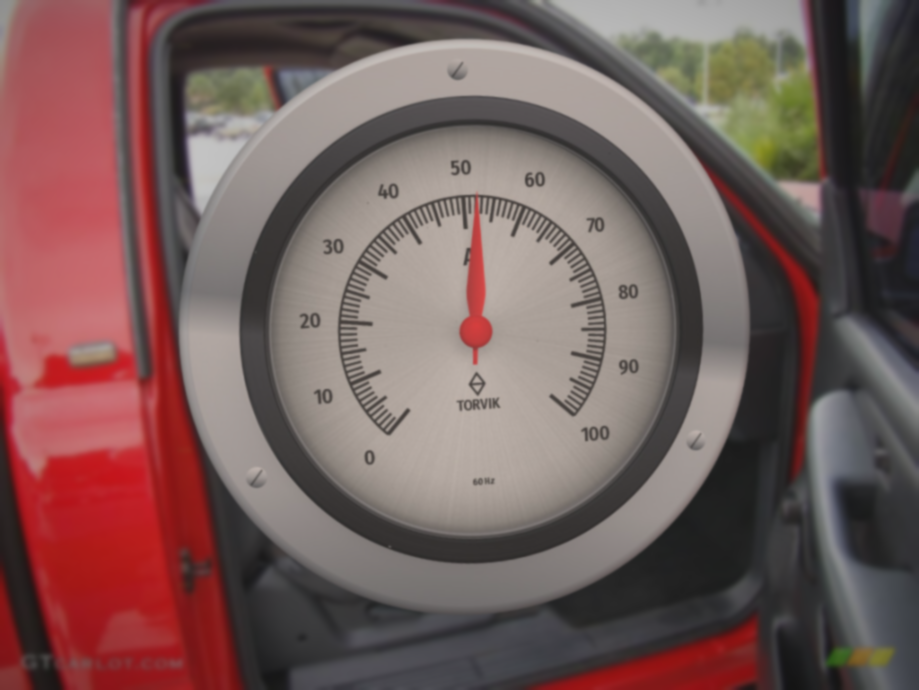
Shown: 52 A
